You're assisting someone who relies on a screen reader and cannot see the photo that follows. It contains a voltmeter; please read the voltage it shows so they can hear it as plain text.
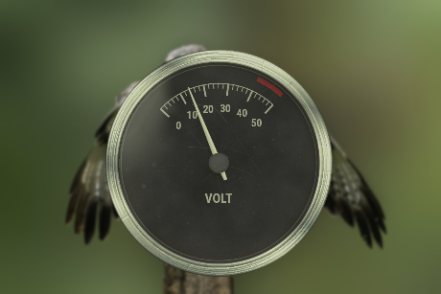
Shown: 14 V
